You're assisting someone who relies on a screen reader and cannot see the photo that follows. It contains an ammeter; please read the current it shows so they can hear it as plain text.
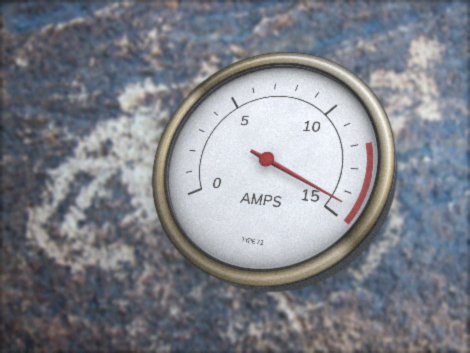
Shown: 14.5 A
